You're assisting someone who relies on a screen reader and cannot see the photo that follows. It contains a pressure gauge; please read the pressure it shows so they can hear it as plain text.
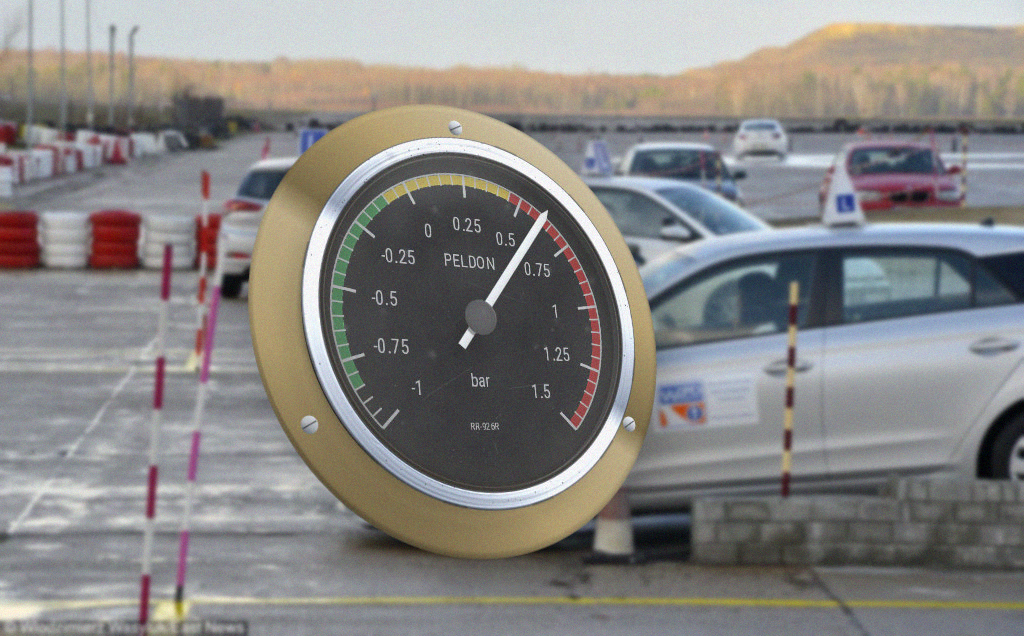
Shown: 0.6 bar
